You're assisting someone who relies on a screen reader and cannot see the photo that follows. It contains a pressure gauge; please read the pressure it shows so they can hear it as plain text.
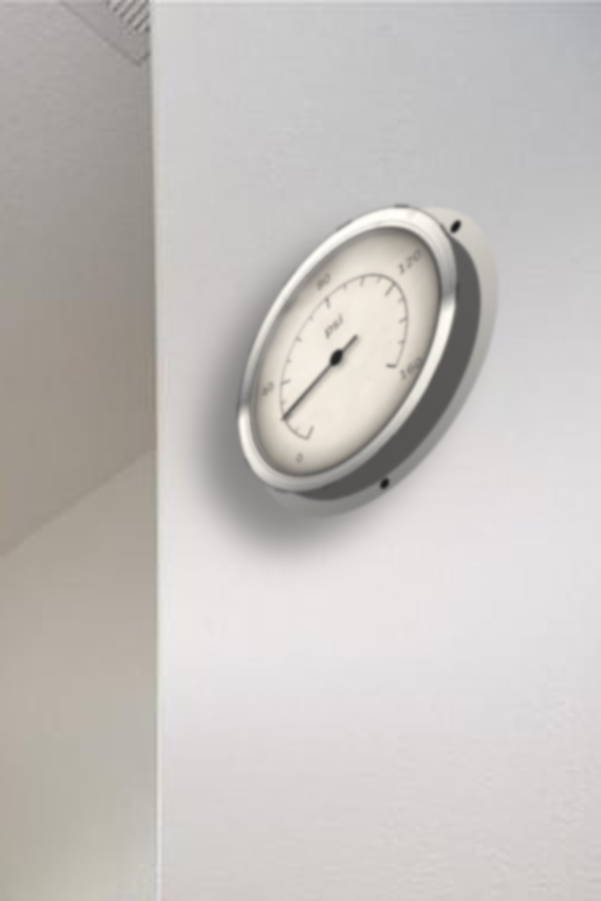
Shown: 20 psi
